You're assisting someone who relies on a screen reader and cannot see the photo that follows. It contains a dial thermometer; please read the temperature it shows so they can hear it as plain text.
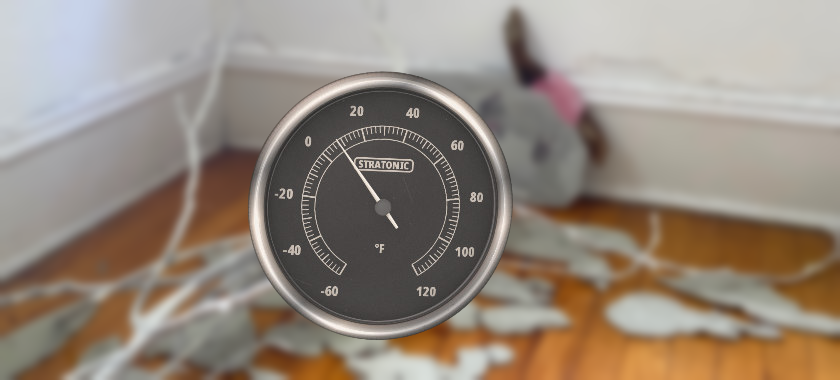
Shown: 8 °F
